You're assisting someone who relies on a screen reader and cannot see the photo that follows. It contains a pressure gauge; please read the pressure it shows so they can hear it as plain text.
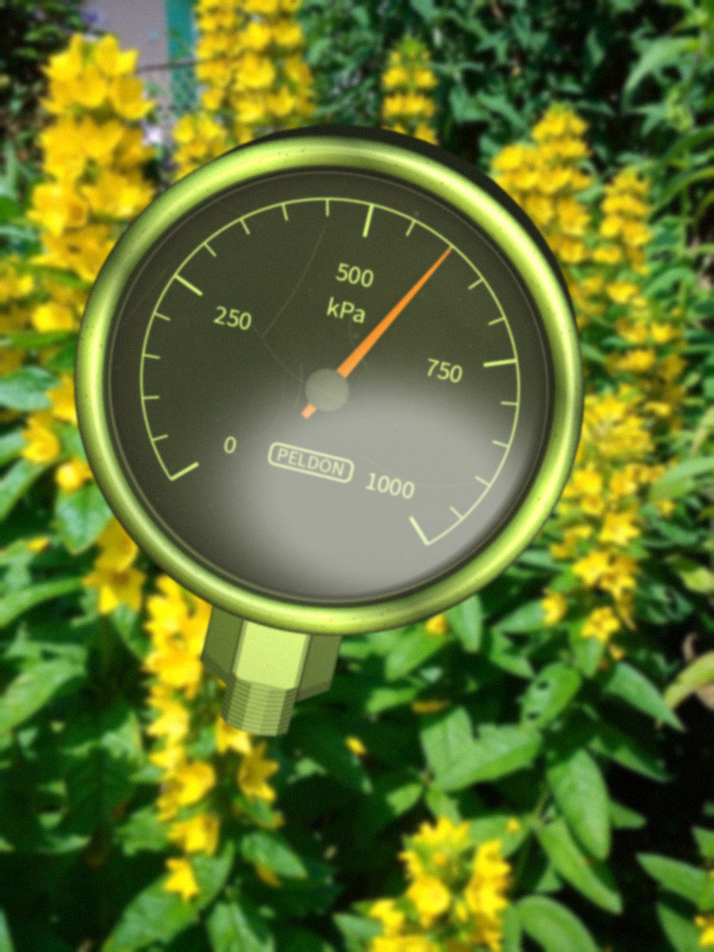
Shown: 600 kPa
